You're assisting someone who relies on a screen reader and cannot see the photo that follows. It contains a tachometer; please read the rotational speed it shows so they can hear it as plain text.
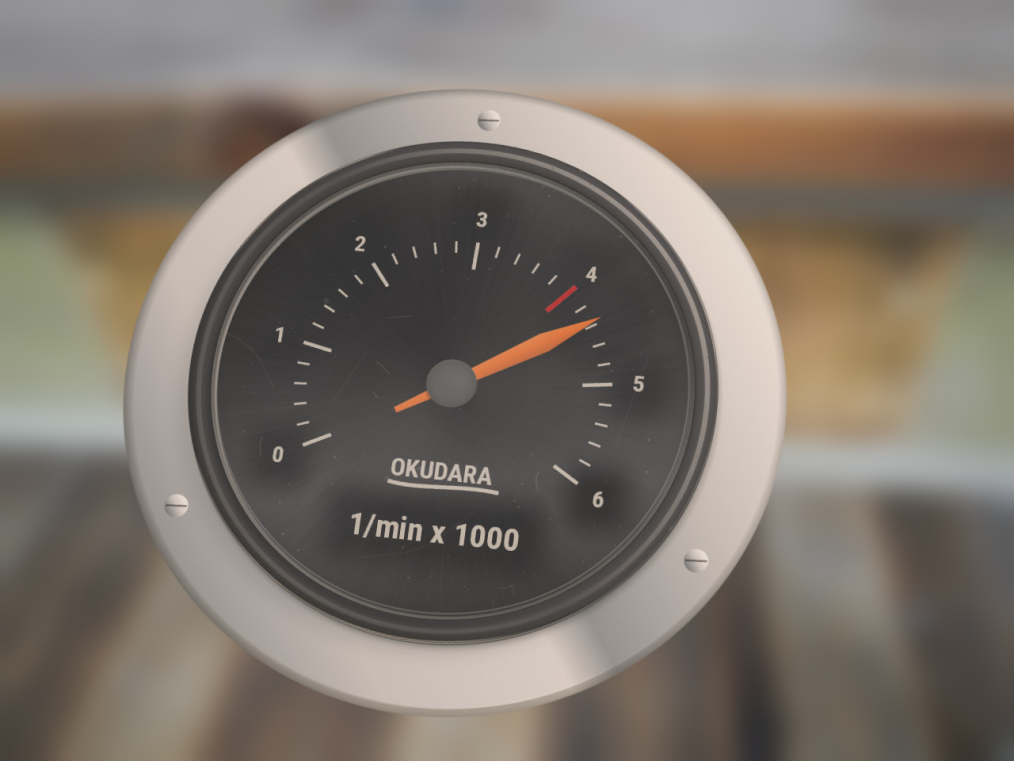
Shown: 4400 rpm
